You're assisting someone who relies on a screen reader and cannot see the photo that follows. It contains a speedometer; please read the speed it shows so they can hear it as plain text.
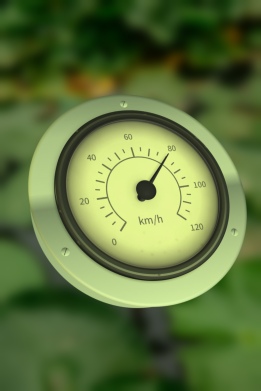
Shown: 80 km/h
